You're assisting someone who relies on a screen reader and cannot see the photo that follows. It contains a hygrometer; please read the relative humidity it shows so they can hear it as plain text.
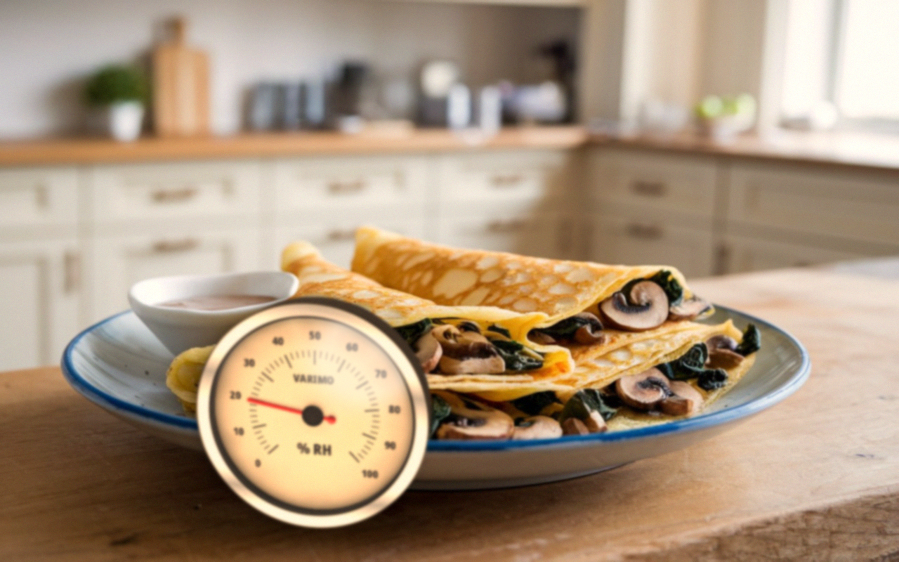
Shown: 20 %
